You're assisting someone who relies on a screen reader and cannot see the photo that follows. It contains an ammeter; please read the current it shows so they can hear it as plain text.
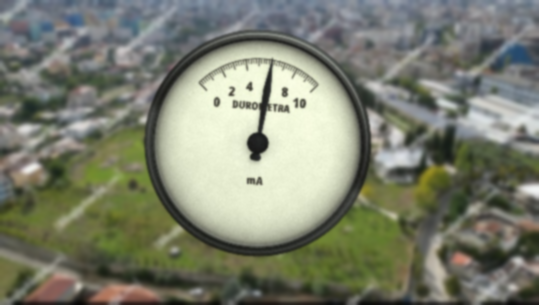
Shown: 6 mA
